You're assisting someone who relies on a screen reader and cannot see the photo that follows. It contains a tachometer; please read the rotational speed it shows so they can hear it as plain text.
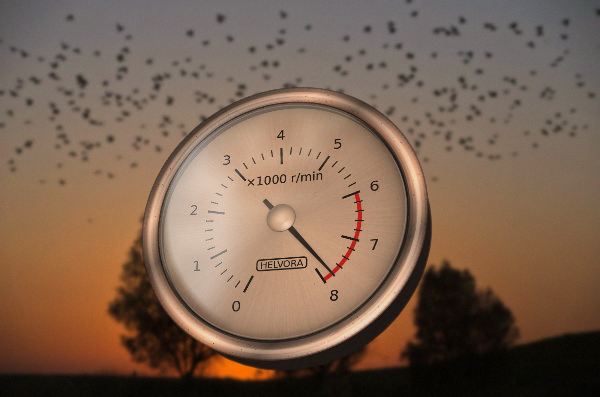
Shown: 7800 rpm
